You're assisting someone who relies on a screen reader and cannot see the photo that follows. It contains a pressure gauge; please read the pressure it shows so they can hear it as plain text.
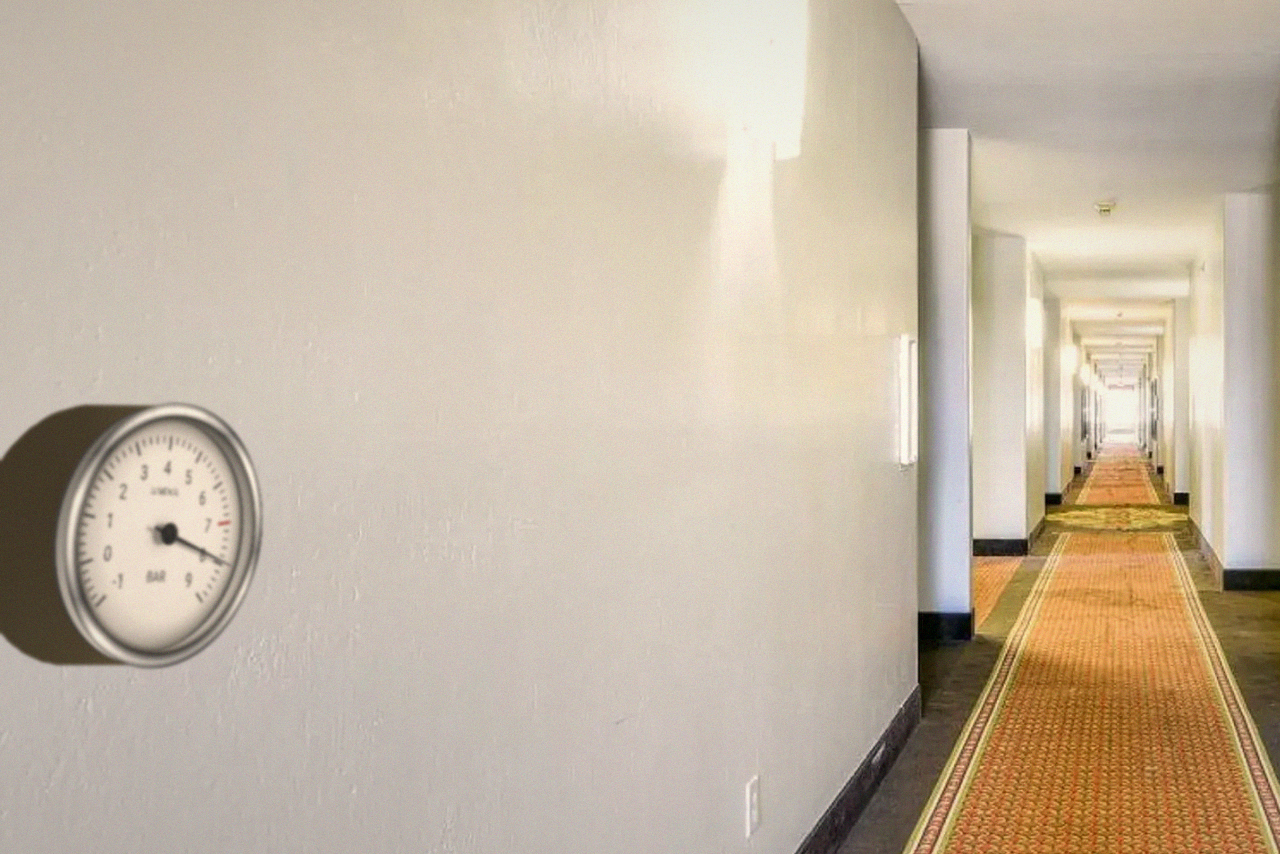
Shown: 8 bar
